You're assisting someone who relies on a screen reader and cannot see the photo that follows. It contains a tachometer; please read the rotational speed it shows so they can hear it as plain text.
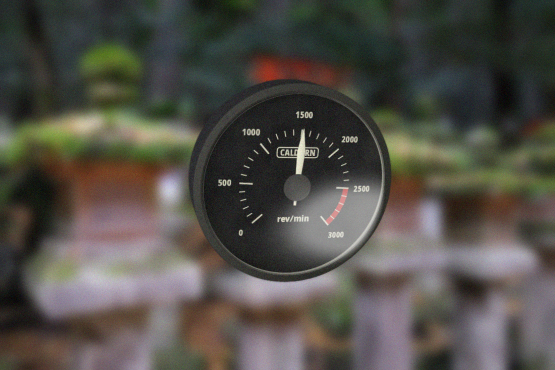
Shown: 1500 rpm
